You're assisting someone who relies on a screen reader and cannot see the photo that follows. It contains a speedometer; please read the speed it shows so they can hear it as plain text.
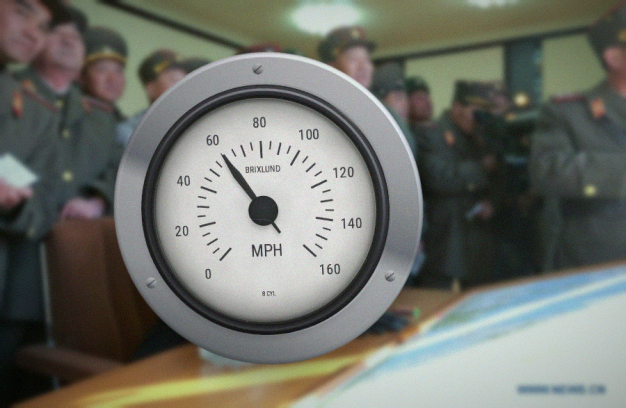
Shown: 60 mph
